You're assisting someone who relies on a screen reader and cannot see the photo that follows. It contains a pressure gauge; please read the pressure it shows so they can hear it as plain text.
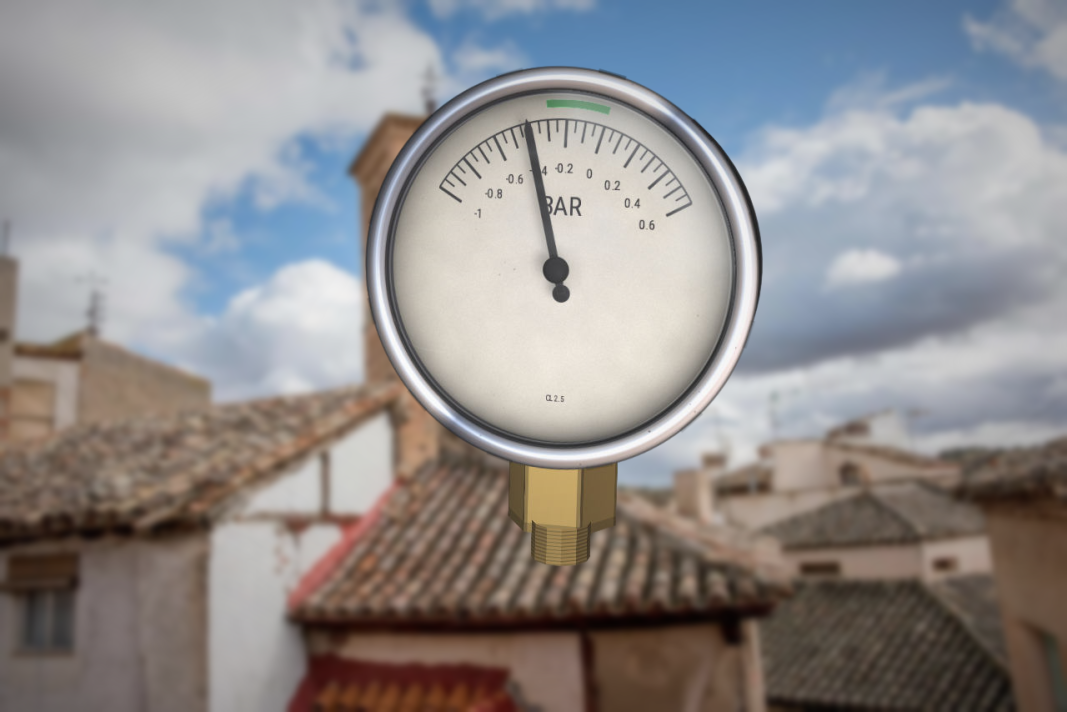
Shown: -0.4 bar
